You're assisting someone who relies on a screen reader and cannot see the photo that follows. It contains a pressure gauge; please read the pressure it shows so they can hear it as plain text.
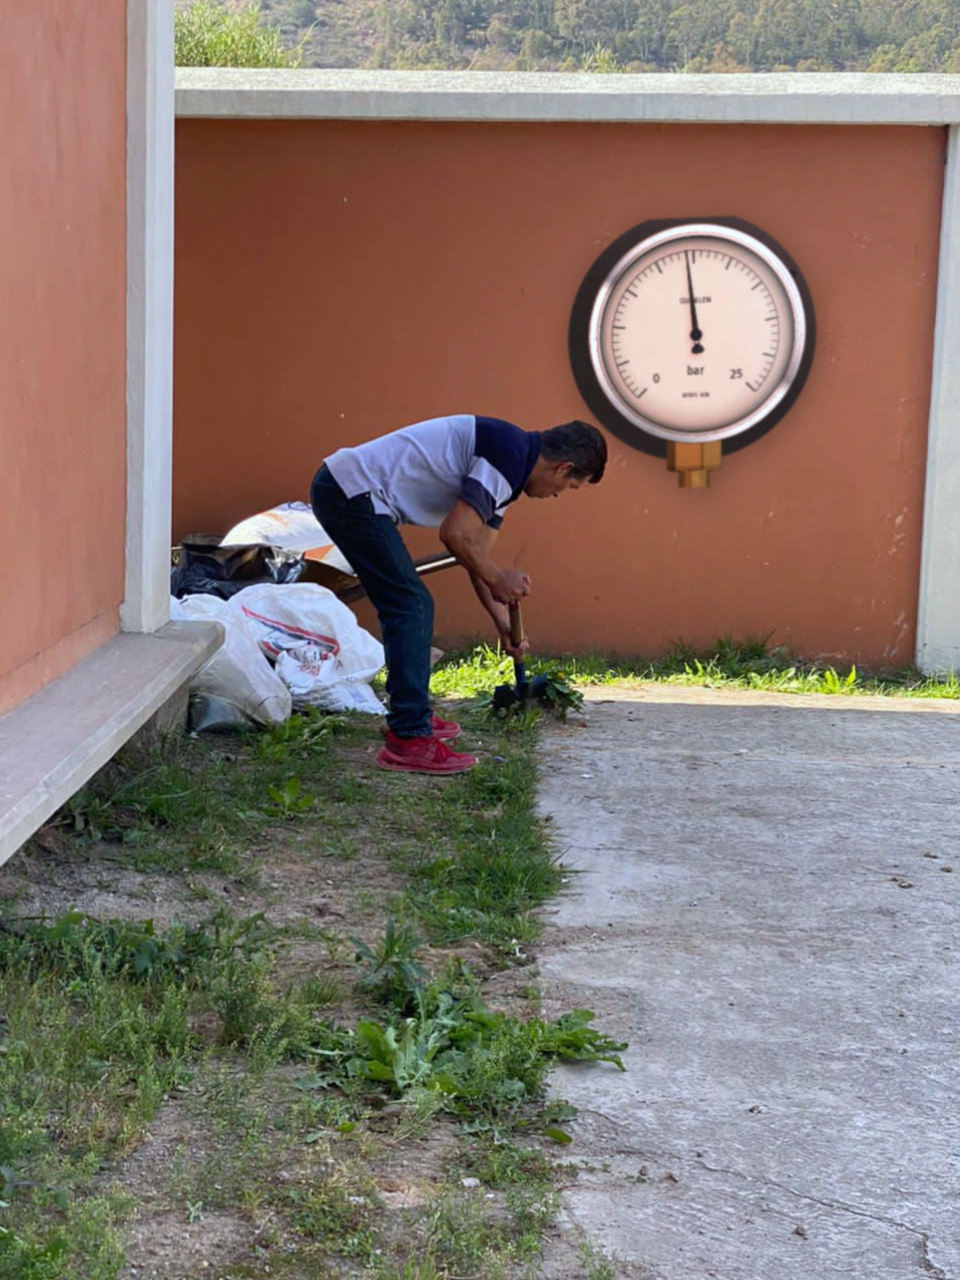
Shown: 12 bar
